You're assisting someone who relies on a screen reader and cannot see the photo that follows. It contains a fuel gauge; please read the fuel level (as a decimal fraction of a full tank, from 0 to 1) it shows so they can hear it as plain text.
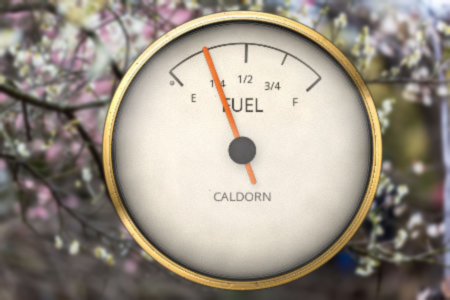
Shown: 0.25
